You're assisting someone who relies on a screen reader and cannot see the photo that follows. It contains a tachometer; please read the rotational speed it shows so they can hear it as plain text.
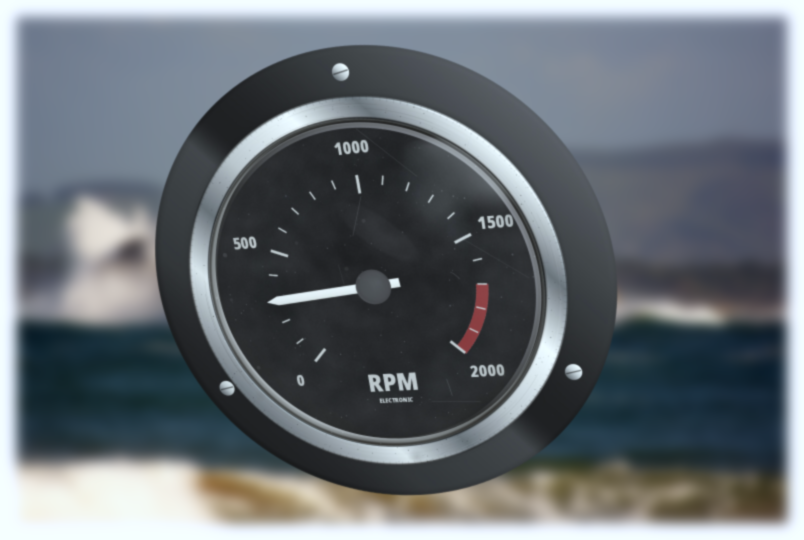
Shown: 300 rpm
